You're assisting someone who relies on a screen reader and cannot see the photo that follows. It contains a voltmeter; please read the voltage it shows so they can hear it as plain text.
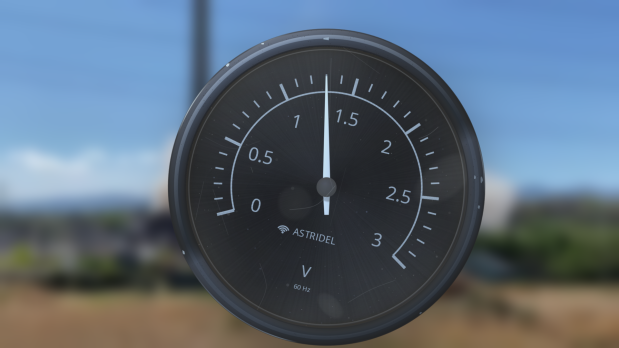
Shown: 1.3 V
